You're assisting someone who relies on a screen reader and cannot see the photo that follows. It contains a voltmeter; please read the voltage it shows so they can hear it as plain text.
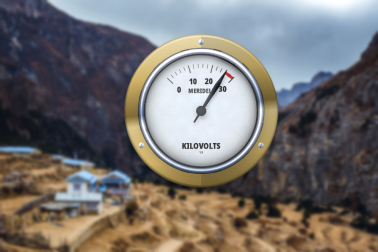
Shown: 26 kV
